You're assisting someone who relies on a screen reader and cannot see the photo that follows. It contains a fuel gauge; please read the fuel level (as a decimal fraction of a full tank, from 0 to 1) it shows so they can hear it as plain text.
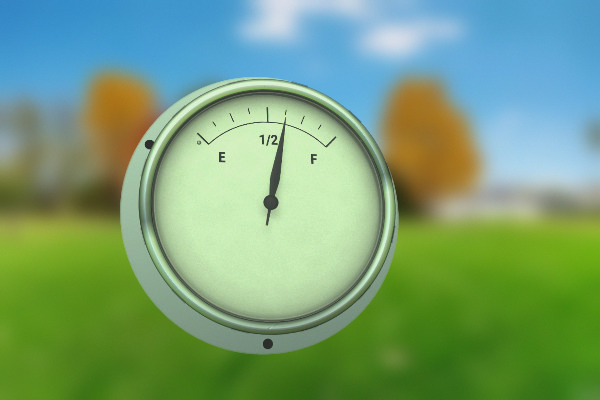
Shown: 0.625
